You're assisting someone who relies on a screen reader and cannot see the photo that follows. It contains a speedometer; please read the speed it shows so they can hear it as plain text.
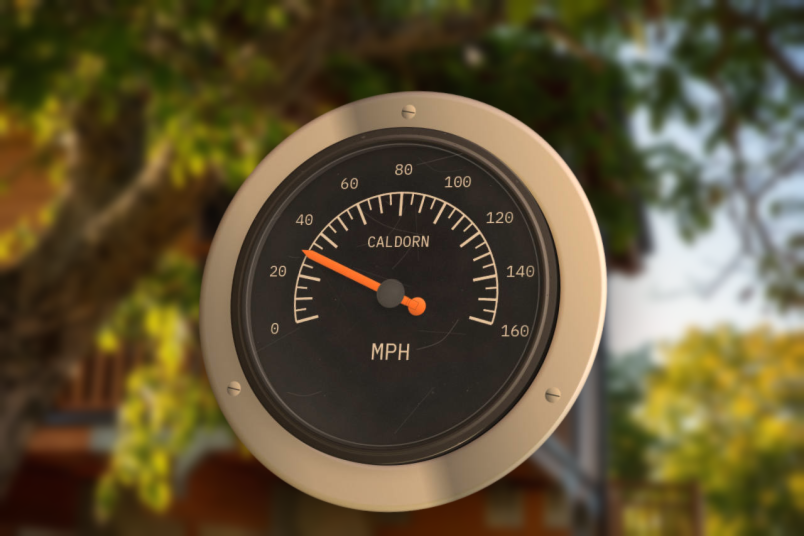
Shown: 30 mph
